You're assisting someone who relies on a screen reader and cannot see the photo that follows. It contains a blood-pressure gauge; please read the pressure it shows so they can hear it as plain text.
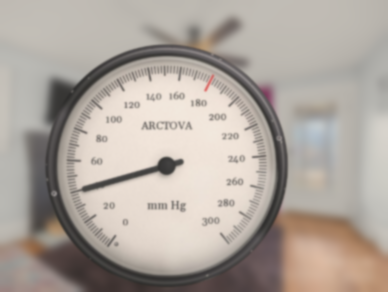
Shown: 40 mmHg
